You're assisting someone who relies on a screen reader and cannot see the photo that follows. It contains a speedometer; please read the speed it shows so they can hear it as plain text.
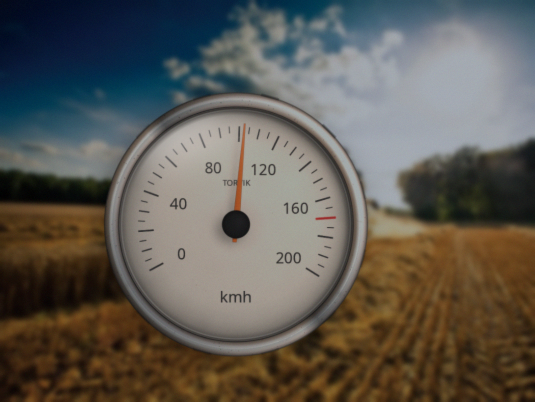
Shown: 102.5 km/h
